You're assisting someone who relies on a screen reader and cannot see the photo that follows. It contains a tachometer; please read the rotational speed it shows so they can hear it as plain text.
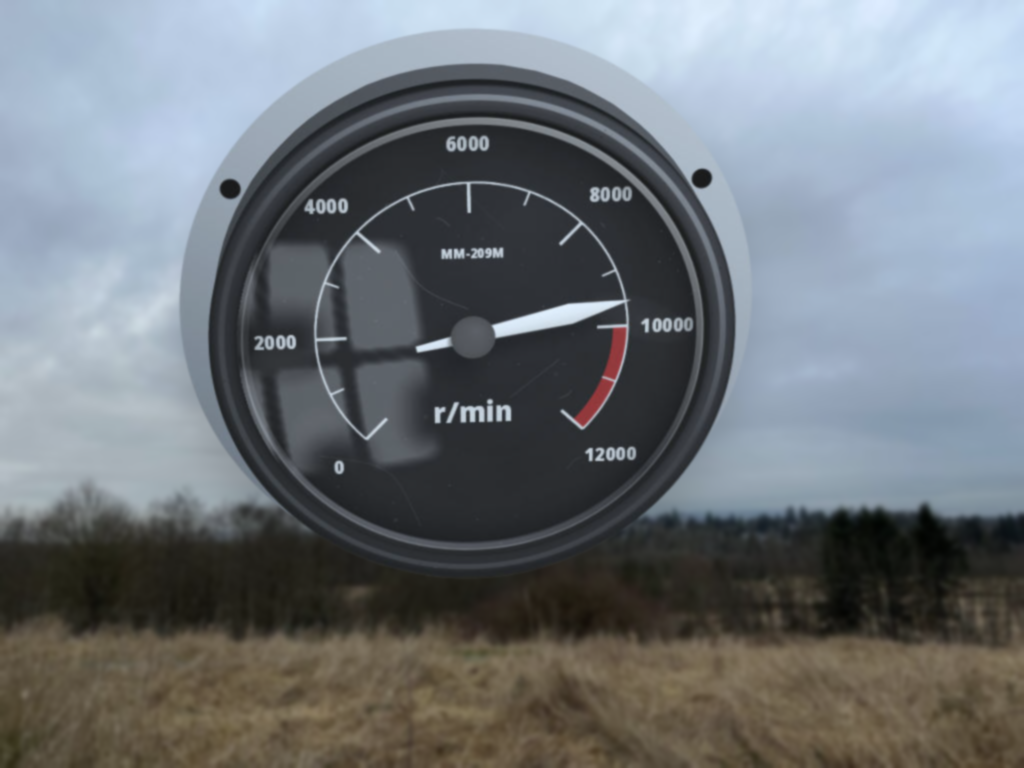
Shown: 9500 rpm
